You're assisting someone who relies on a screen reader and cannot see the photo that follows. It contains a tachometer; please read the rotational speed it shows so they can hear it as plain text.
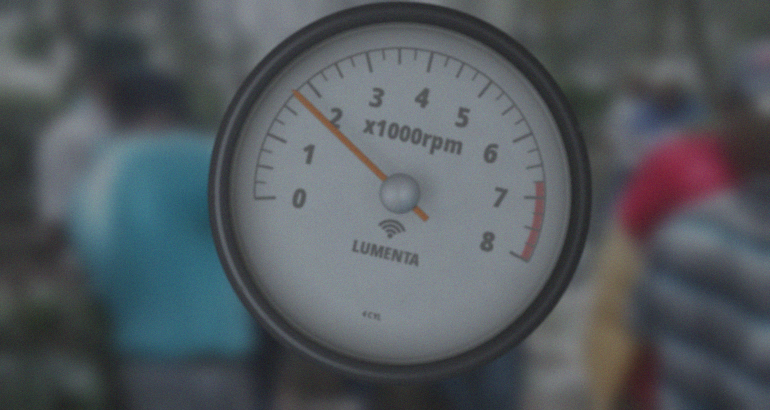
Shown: 1750 rpm
